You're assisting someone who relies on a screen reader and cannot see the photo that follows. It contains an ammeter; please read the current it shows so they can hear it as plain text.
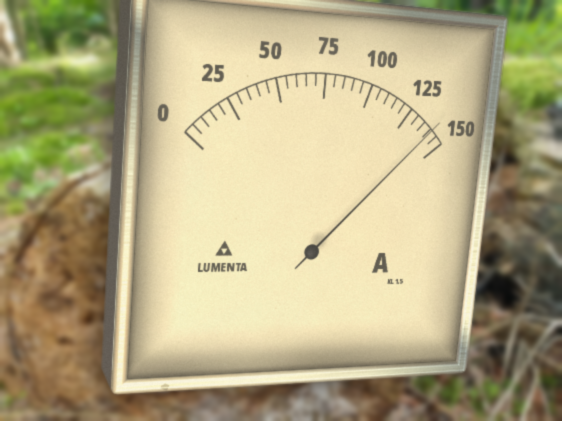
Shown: 140 A
